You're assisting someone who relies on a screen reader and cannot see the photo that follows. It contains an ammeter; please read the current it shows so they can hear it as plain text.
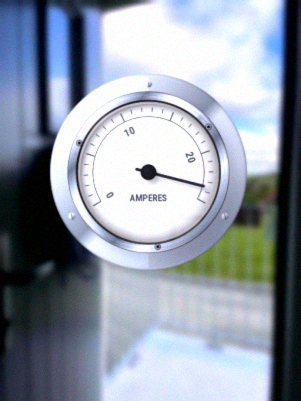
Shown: 23.5 A
